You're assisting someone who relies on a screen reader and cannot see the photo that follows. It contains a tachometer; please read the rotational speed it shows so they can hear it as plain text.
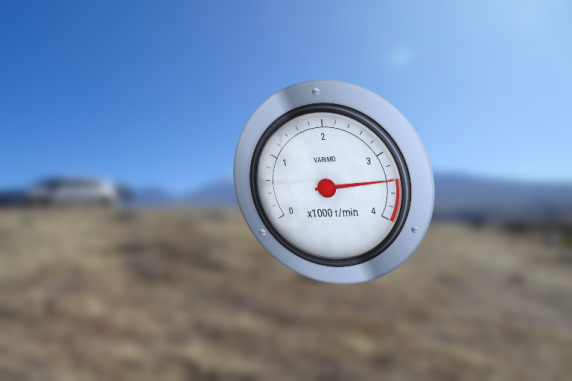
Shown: 3400 rpm
